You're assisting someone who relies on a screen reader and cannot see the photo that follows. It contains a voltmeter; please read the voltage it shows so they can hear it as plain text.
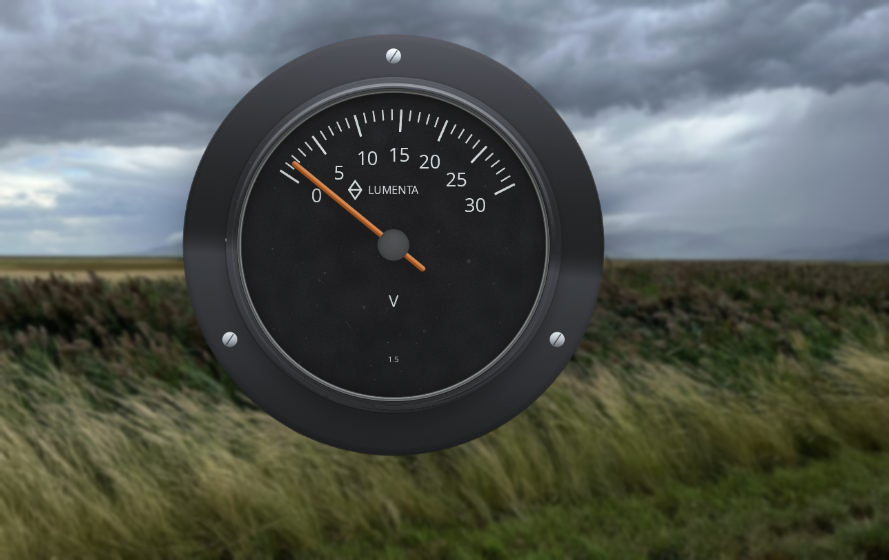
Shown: 1.5 V
